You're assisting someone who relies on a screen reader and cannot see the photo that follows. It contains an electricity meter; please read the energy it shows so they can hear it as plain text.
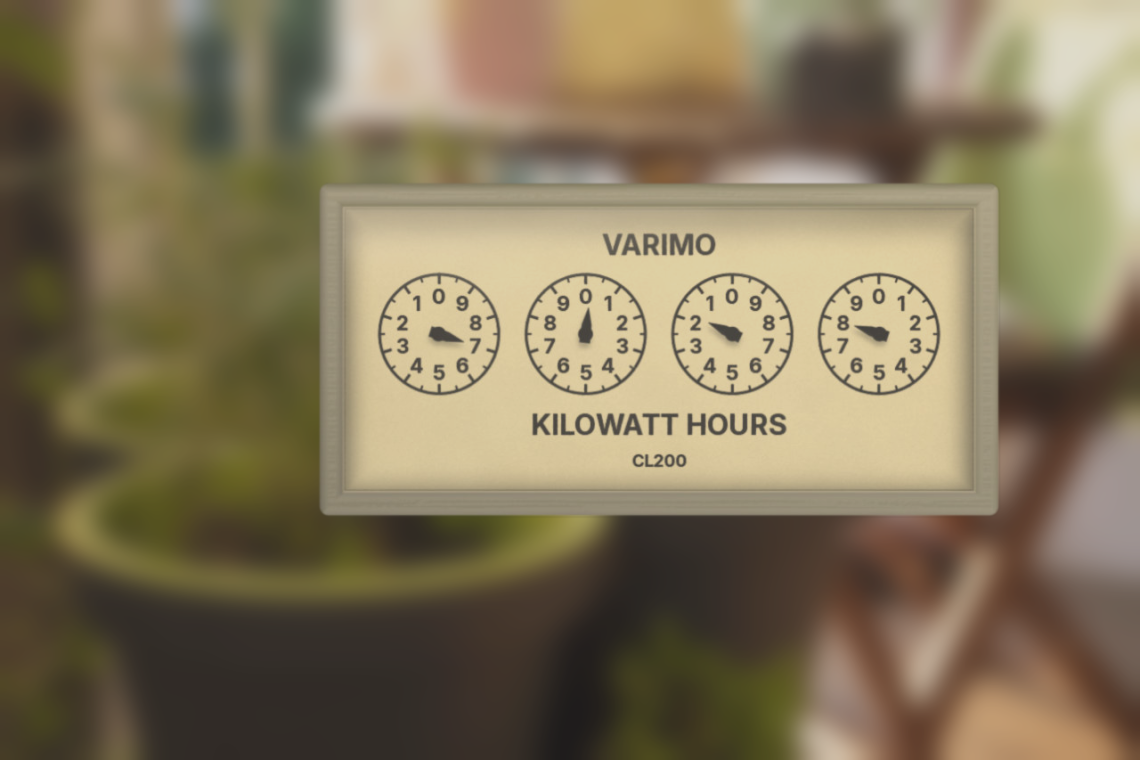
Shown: 7018 kWh
